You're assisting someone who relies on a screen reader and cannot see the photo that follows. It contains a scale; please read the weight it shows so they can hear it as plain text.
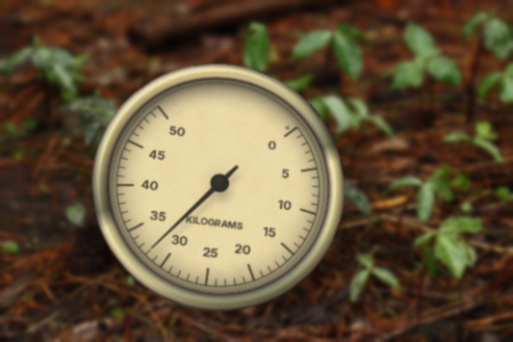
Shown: 32 kg
